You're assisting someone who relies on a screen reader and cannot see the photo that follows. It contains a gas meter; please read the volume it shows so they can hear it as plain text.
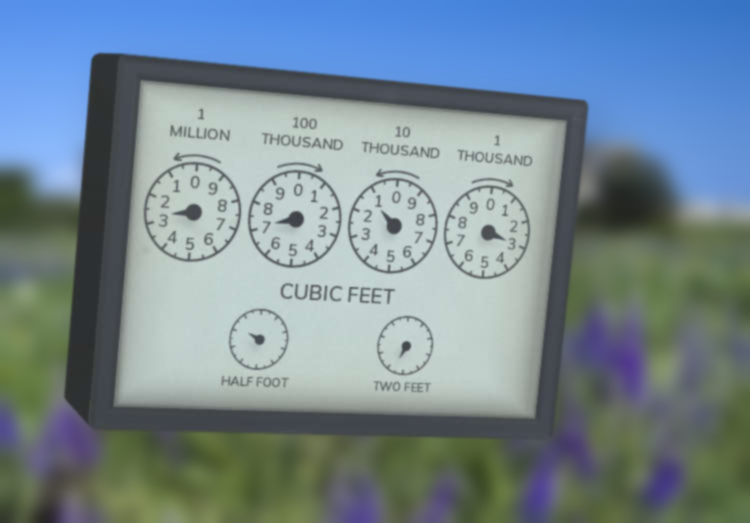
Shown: 271300 ft³
